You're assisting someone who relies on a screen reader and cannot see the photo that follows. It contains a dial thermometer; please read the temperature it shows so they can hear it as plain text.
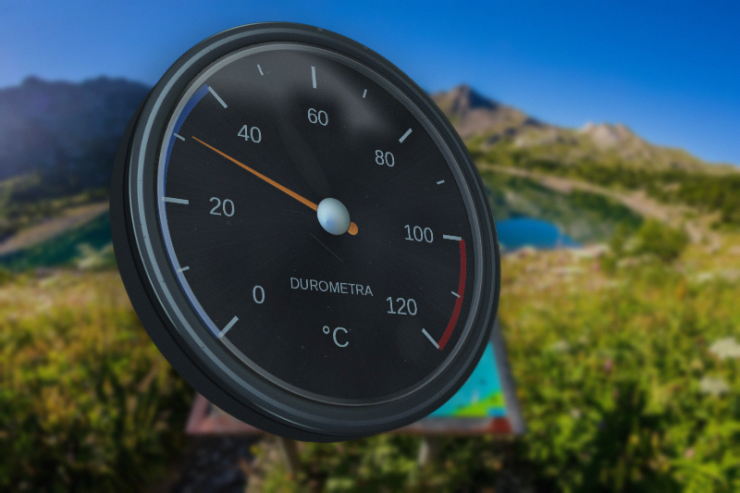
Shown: 30 °C
